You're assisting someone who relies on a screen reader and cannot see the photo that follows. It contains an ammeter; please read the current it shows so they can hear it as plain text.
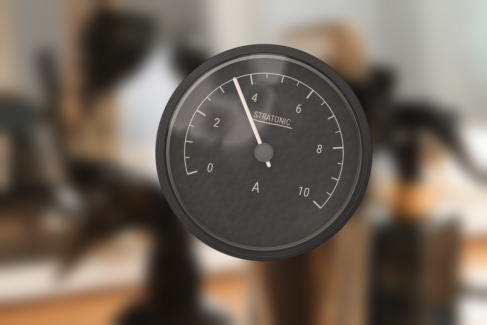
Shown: 3.5 A
